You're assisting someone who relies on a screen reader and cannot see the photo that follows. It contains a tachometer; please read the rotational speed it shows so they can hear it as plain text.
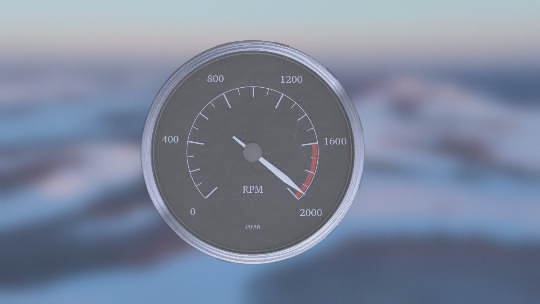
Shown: 1950 rpm
